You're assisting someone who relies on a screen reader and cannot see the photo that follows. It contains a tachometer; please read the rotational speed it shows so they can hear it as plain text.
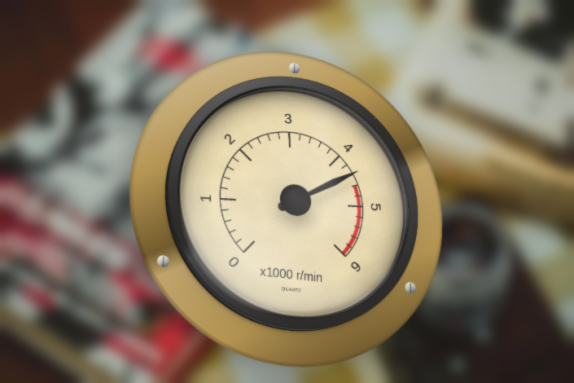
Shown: 4400 rpm
